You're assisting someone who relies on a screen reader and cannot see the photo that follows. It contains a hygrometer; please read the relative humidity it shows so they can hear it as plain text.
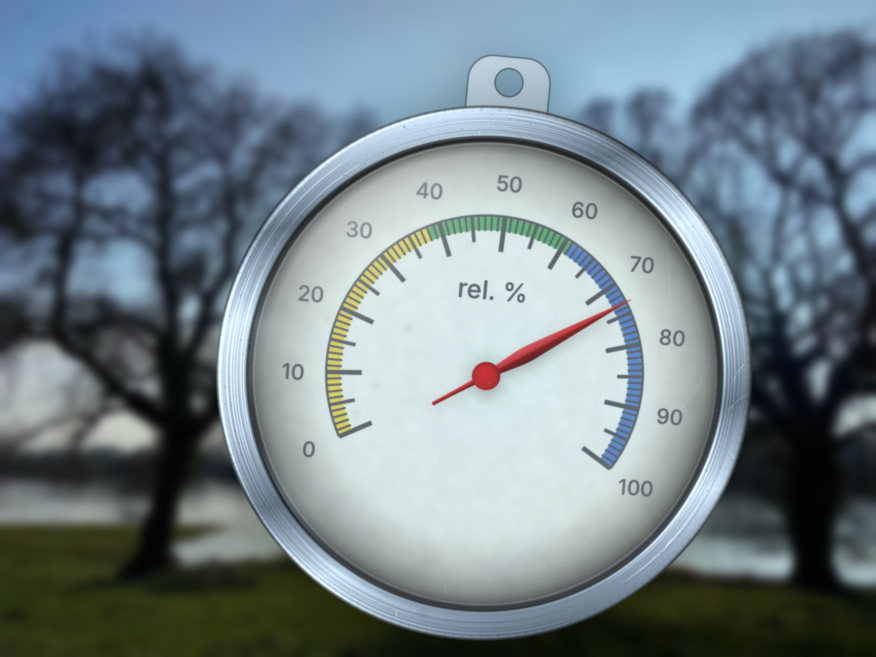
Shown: 73 %
